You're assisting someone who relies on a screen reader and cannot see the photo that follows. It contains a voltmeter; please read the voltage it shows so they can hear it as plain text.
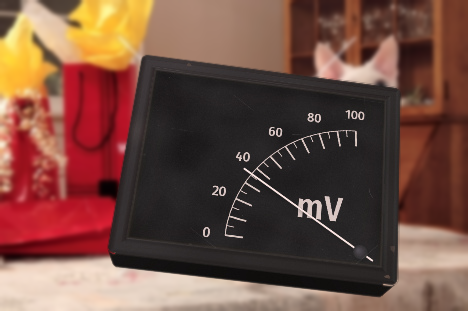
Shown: 35 mV
